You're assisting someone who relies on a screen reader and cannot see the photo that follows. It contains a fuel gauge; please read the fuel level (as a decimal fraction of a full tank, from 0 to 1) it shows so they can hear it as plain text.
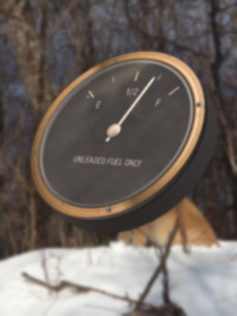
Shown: 0.75
